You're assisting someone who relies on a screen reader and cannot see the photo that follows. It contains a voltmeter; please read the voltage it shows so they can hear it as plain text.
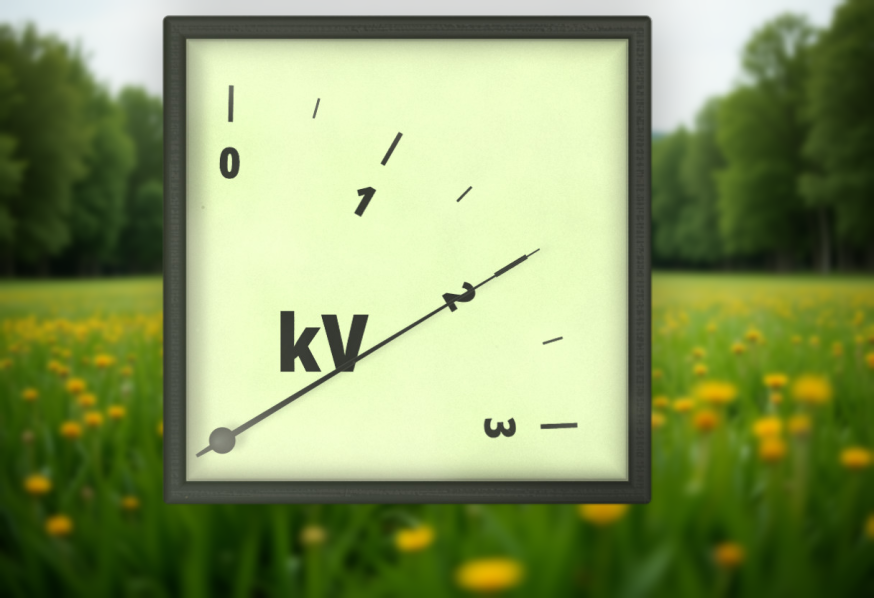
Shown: 2 kV
